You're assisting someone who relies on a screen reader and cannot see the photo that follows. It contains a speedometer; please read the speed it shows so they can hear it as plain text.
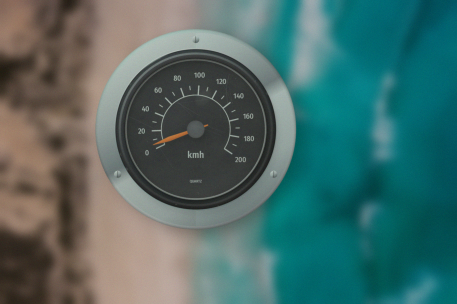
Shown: 5 km/h
